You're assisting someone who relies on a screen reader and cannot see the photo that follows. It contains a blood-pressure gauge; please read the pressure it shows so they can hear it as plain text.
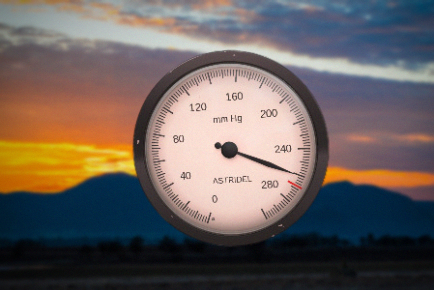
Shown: 260 mmHg
